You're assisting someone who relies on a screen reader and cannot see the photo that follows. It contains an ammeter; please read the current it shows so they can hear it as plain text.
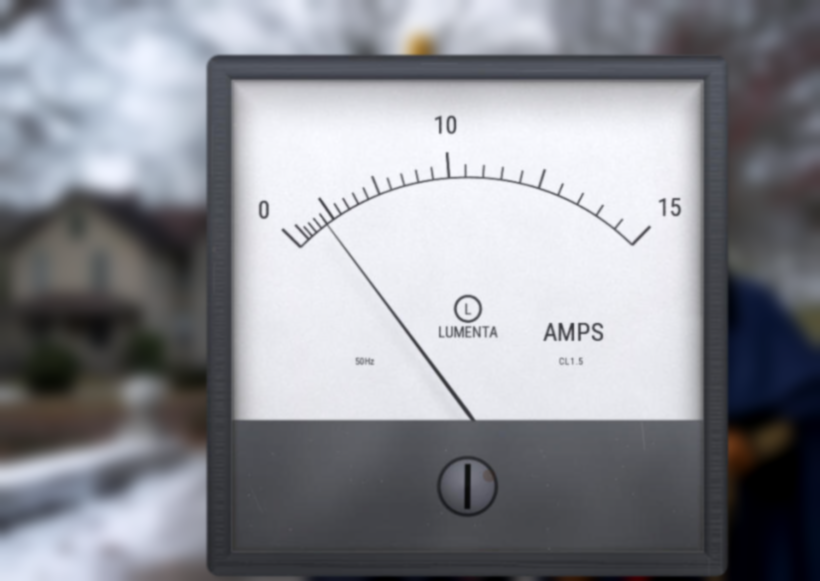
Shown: 4.5 A
